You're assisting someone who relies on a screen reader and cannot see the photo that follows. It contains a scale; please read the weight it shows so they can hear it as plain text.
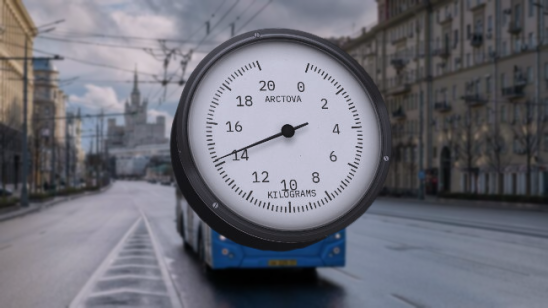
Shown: 14.2 kg
